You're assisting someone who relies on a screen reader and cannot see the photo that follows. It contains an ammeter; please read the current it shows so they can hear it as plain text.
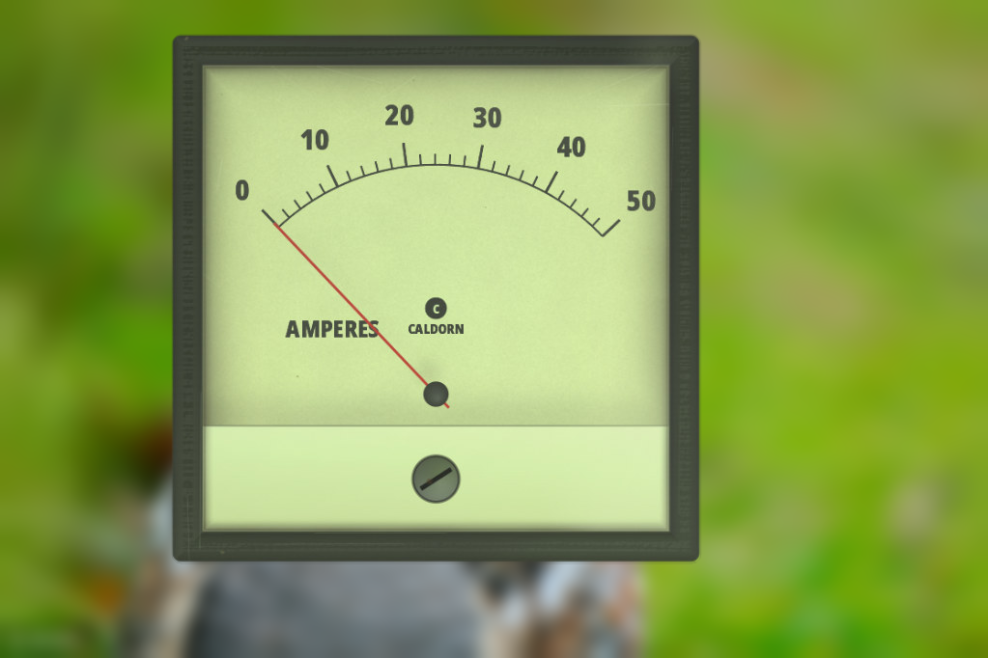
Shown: 0 A
